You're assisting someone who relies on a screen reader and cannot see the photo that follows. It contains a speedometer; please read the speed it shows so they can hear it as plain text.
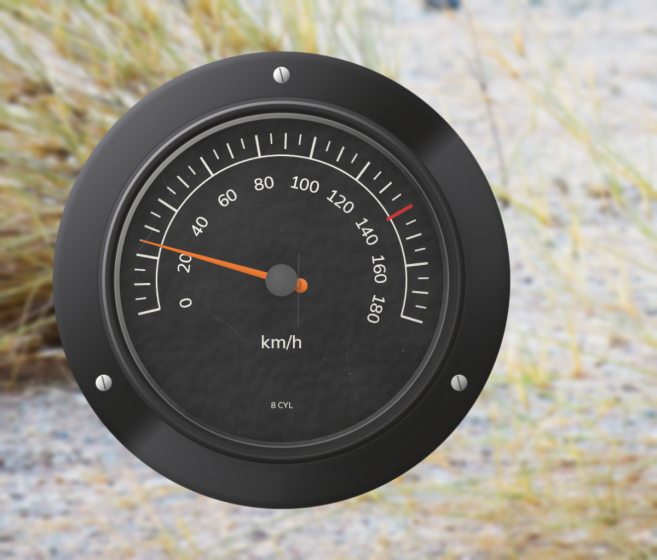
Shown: 25 km/h
